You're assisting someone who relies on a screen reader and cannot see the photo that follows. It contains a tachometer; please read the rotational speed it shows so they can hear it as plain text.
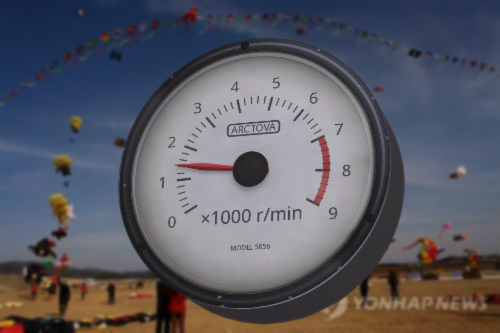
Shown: 1400 rpm
